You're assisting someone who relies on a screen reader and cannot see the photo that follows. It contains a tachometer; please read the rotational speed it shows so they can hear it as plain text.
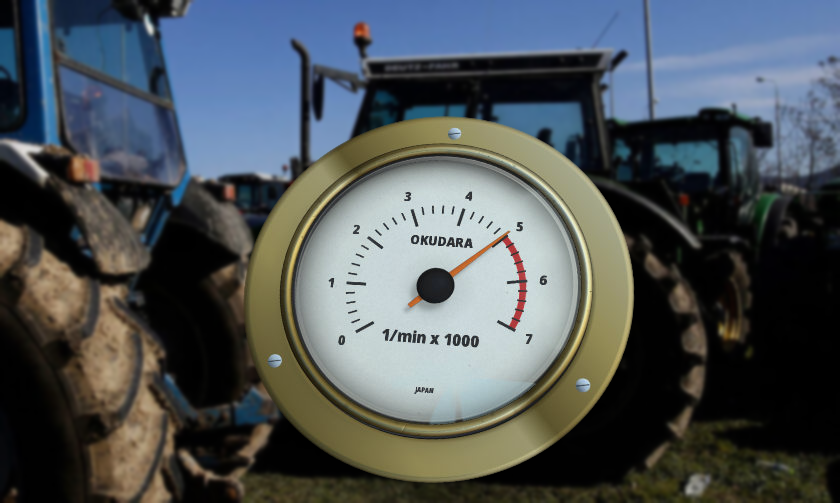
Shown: 5000 rpm
